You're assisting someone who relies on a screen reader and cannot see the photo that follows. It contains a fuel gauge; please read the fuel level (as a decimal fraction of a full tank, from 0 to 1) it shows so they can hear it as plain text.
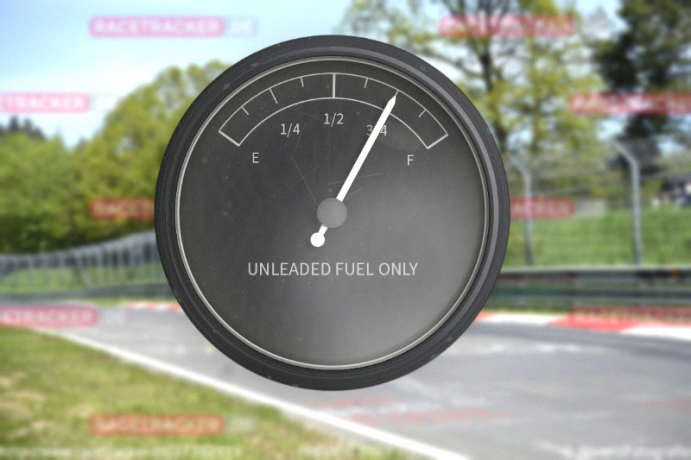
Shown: 0.75
